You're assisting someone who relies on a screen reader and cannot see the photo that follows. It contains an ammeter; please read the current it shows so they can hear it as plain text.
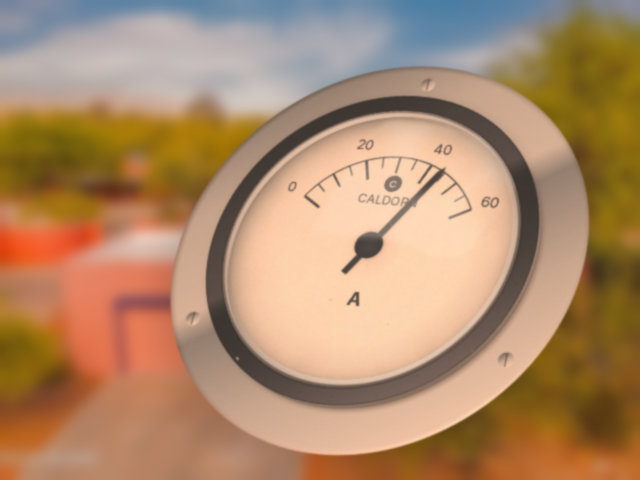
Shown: 45 A
